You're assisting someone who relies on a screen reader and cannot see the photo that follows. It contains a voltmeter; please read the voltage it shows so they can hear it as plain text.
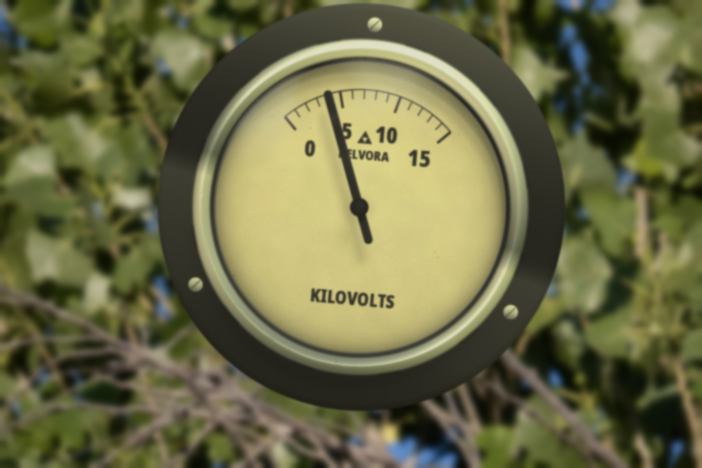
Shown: 4 kV
